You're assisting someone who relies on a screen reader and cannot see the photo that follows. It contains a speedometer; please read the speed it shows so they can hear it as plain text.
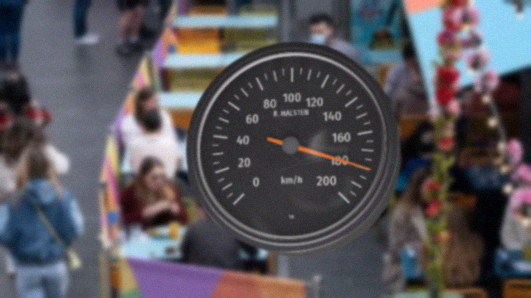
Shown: 180 km/h
